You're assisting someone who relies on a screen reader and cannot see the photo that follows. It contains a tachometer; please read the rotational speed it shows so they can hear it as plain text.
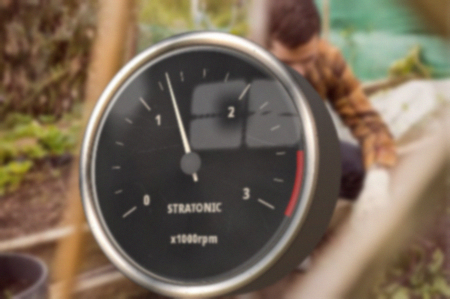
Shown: 1300 rpm
